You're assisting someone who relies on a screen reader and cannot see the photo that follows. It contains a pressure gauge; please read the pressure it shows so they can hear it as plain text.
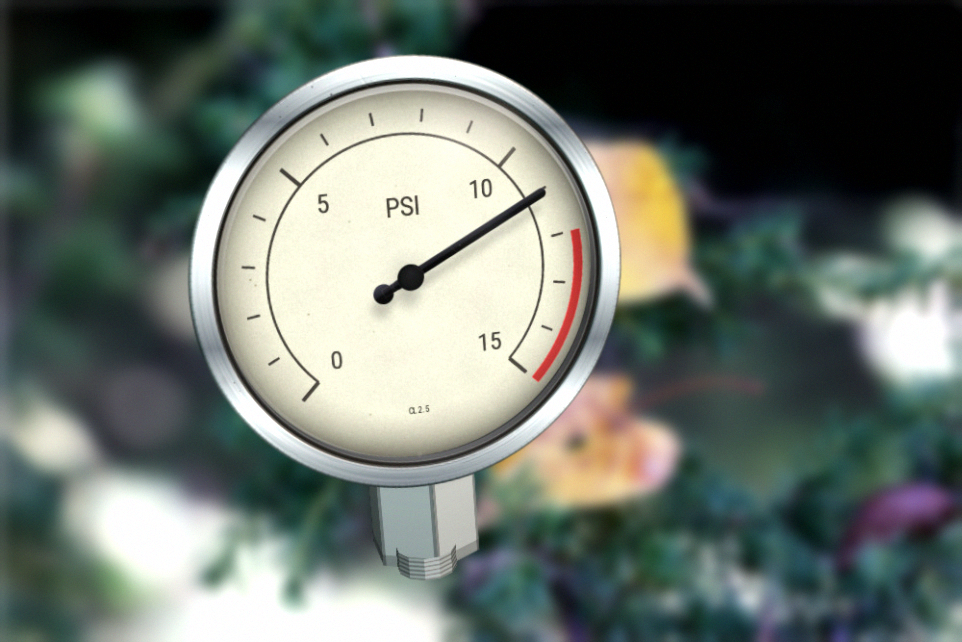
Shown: 11 psi
